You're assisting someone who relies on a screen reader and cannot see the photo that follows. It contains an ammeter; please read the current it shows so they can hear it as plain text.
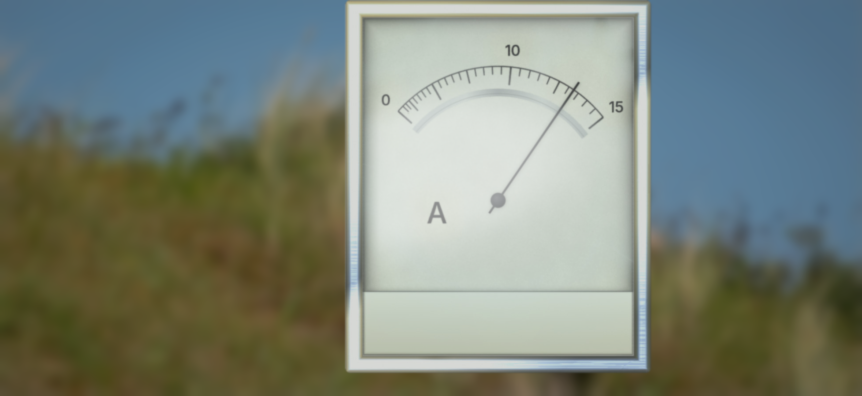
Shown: 13.25 A
